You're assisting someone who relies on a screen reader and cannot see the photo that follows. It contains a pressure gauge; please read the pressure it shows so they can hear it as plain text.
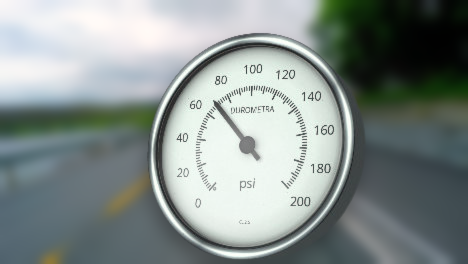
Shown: 70 psi
